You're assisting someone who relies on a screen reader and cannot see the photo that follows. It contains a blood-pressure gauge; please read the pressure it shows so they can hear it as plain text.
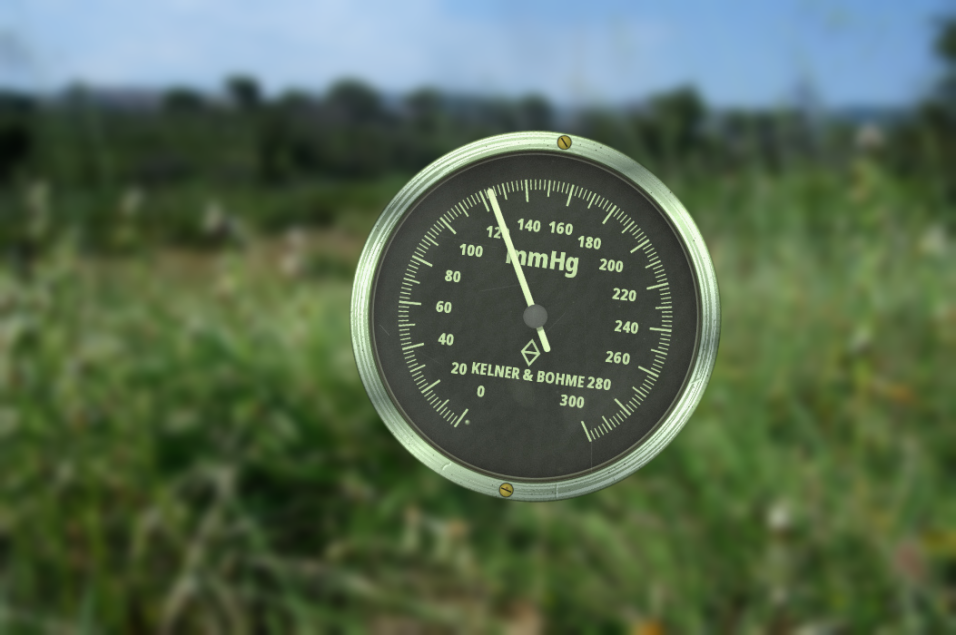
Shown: 124 mmHg
